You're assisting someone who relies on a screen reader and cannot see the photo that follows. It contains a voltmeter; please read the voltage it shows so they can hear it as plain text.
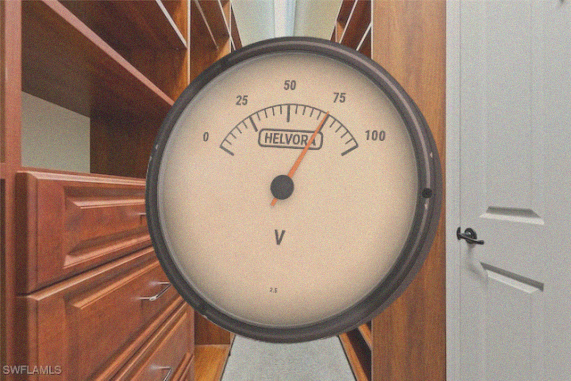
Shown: 75 V
